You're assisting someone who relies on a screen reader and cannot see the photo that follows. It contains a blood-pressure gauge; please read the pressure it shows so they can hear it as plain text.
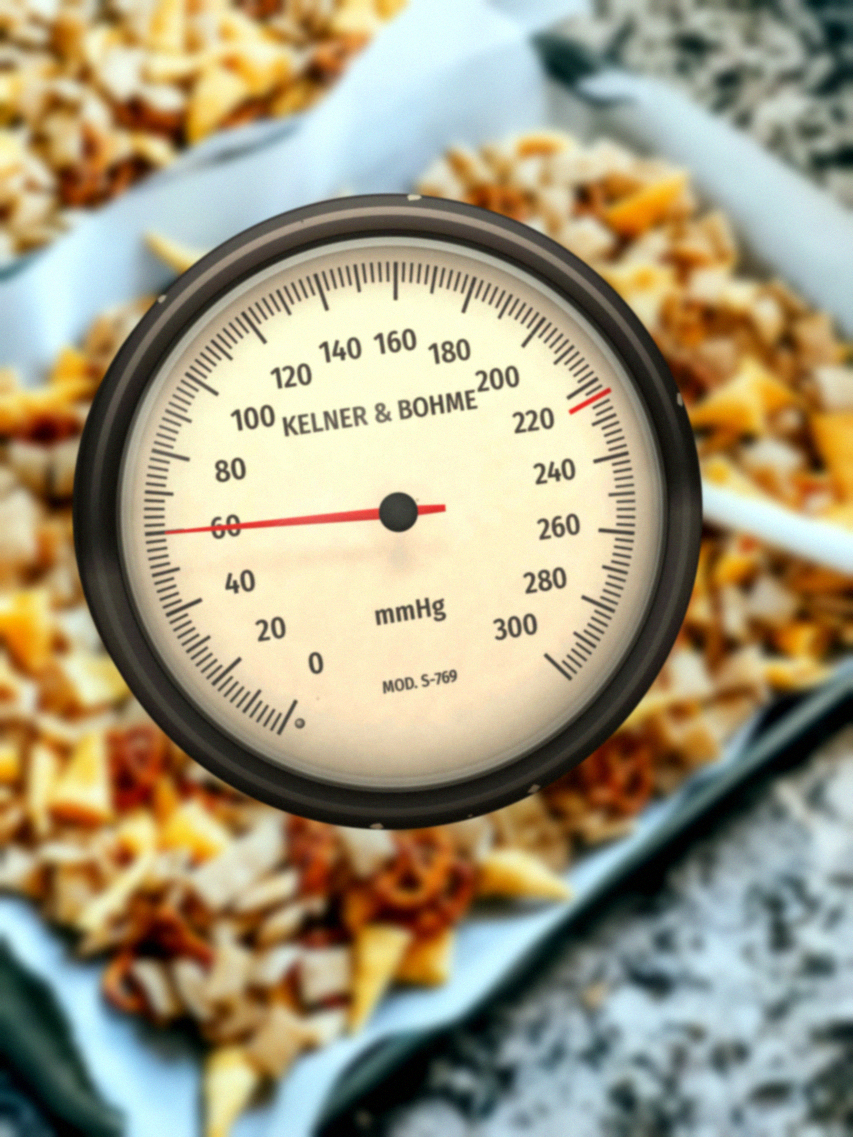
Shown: 60 mmHg
